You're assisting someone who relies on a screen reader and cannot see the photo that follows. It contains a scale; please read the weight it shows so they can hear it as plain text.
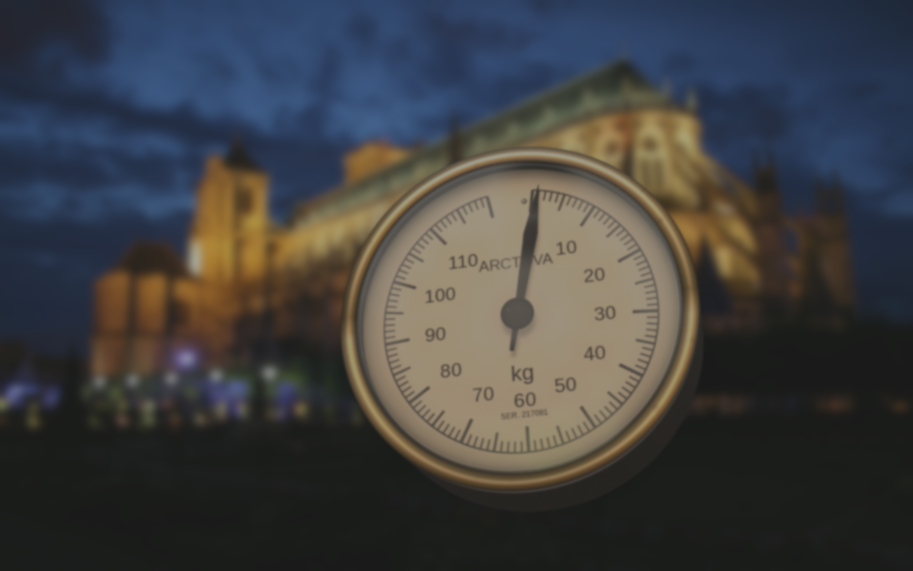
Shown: 1 kg
